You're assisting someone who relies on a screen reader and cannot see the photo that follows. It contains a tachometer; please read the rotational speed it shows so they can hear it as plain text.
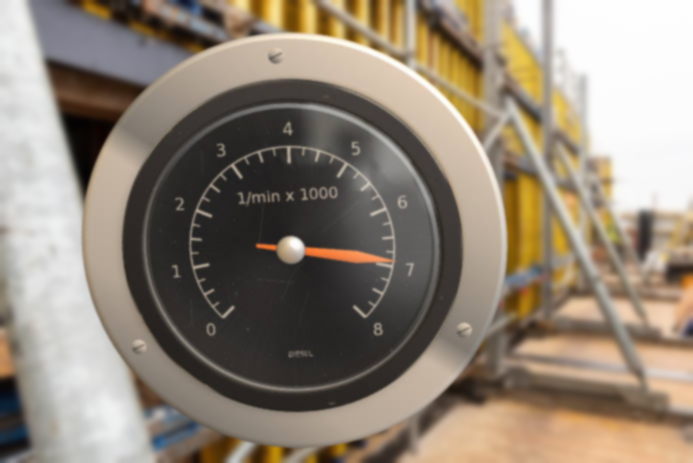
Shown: 6875 rpm
